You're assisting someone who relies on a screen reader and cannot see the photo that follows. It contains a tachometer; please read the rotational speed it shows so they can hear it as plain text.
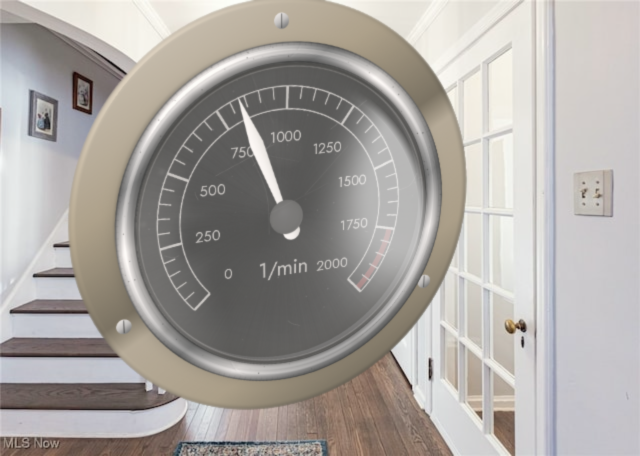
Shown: 825 rpm
